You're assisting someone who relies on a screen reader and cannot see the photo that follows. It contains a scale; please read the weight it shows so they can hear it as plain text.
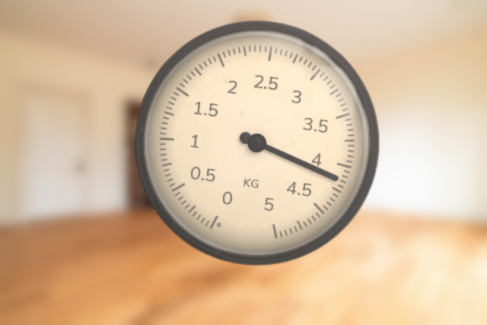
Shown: 4.15 kg
